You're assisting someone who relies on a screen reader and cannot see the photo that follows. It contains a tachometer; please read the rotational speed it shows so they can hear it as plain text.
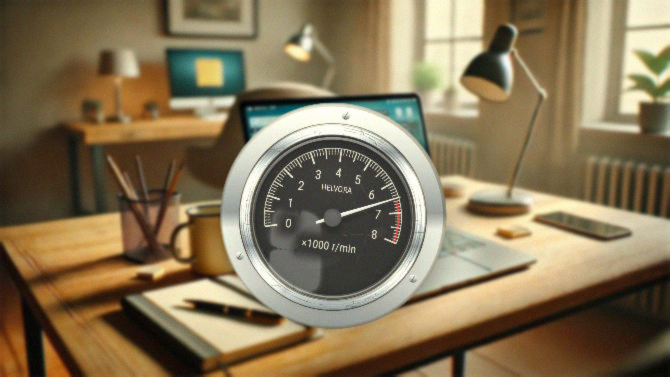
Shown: 6500 rpm
